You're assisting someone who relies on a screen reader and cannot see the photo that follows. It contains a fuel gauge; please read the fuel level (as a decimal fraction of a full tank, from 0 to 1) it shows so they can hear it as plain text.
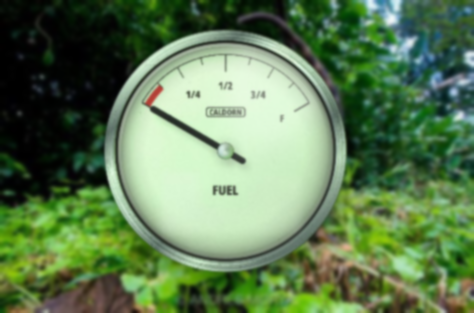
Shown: 0
